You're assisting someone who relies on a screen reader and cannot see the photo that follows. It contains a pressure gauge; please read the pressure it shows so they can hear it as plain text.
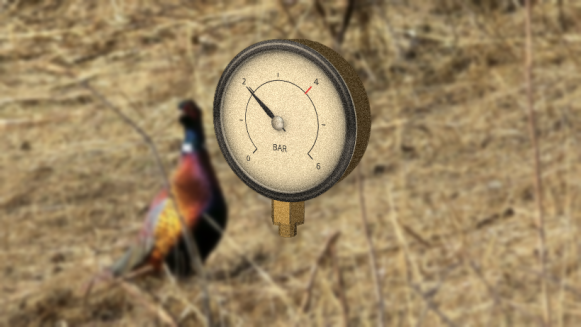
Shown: 2 bar
